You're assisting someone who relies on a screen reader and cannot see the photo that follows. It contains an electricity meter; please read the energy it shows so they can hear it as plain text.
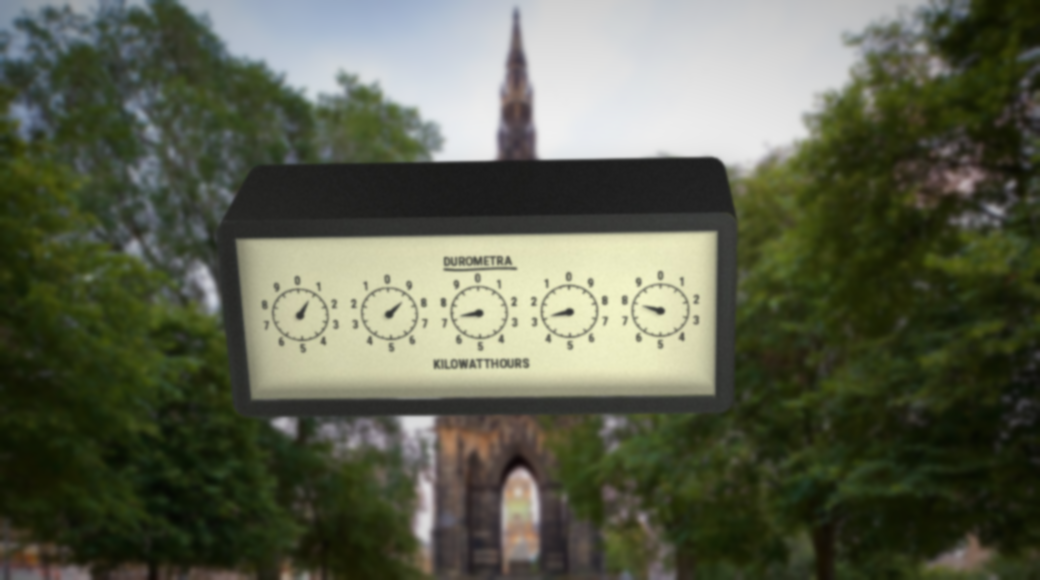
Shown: 8728 kWh
